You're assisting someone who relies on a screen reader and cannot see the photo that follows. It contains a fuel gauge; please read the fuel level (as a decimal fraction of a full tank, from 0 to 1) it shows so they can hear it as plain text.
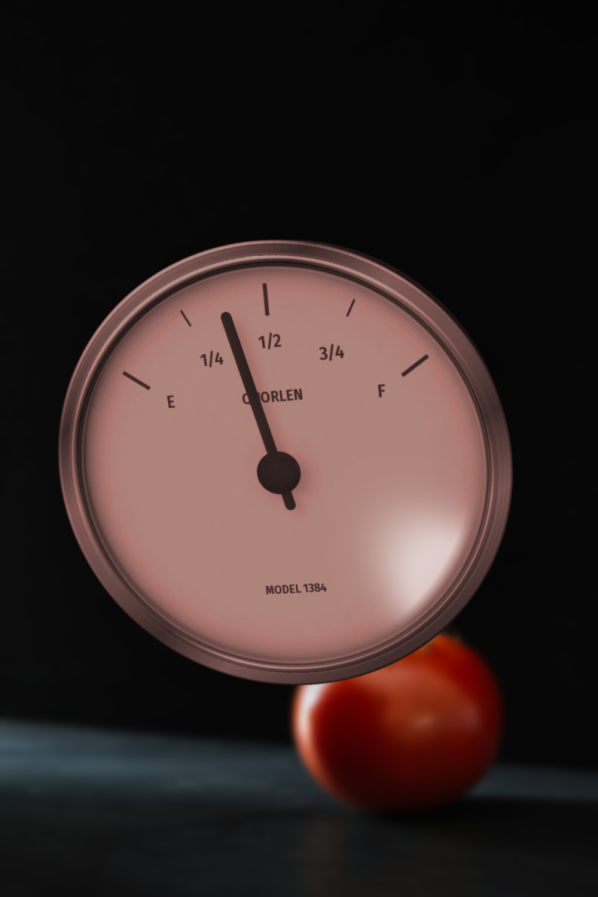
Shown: 0.375
